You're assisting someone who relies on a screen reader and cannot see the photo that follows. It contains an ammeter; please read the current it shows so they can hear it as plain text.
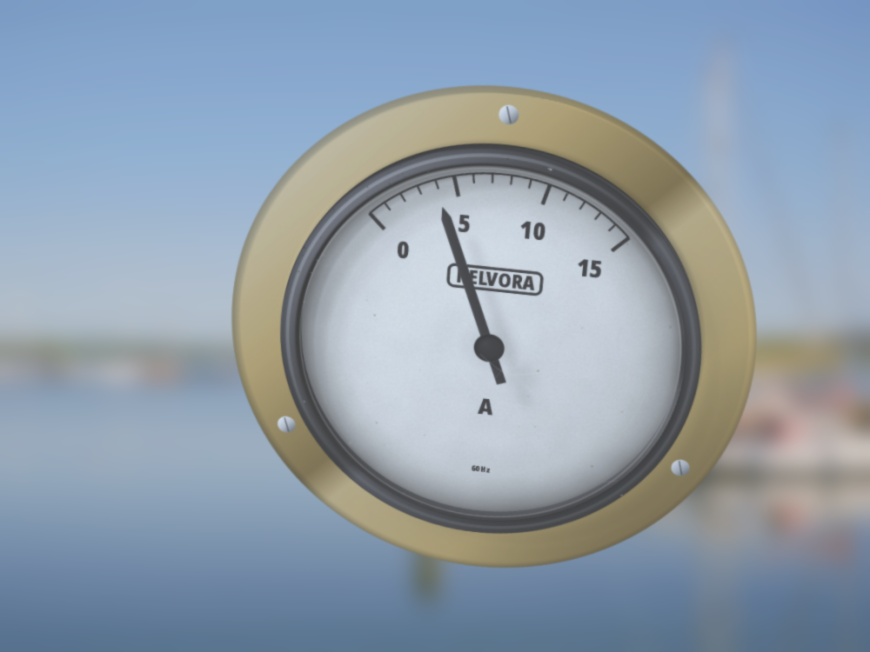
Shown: 4 A
